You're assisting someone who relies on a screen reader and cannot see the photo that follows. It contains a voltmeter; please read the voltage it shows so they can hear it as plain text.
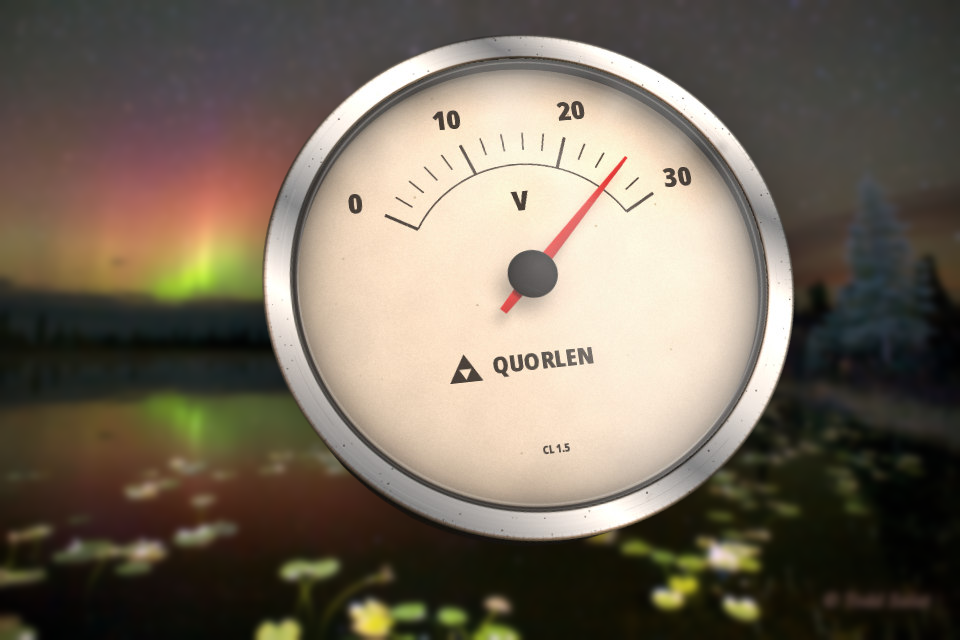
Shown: 26 V
